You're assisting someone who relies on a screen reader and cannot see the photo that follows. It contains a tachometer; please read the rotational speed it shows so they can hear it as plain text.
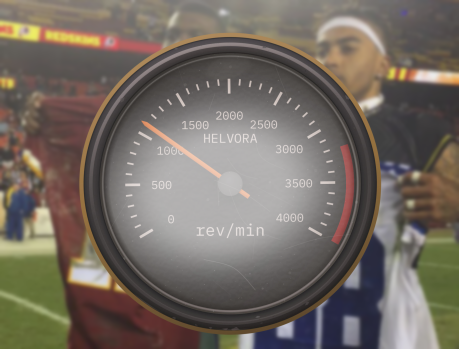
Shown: 1100 rpm
